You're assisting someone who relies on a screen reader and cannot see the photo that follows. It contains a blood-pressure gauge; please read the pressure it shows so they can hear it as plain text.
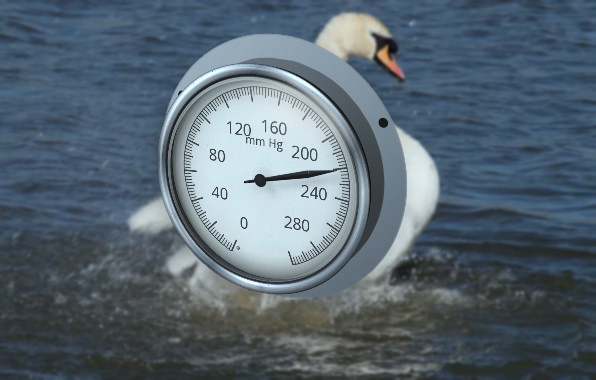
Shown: 220 mmHg
